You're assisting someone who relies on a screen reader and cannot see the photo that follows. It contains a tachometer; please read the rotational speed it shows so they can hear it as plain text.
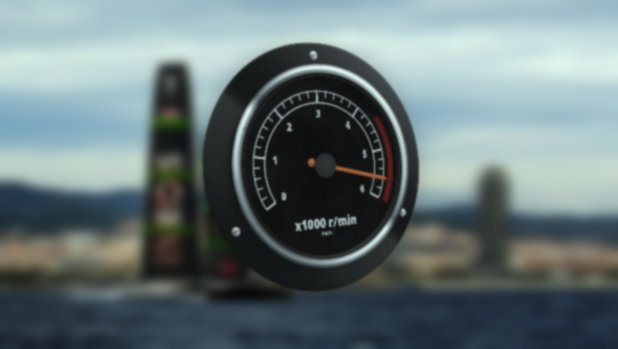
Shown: 5600 rpm
